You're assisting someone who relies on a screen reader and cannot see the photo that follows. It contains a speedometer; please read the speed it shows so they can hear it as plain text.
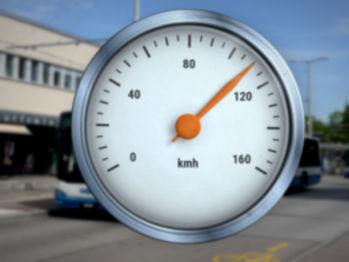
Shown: 110 km/h
